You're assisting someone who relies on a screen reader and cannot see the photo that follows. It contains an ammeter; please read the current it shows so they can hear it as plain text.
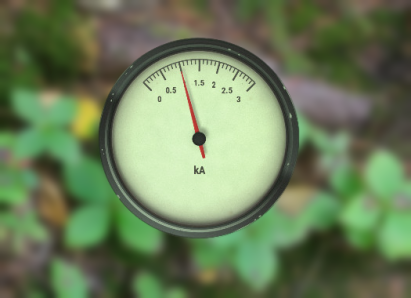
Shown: 1 kA
